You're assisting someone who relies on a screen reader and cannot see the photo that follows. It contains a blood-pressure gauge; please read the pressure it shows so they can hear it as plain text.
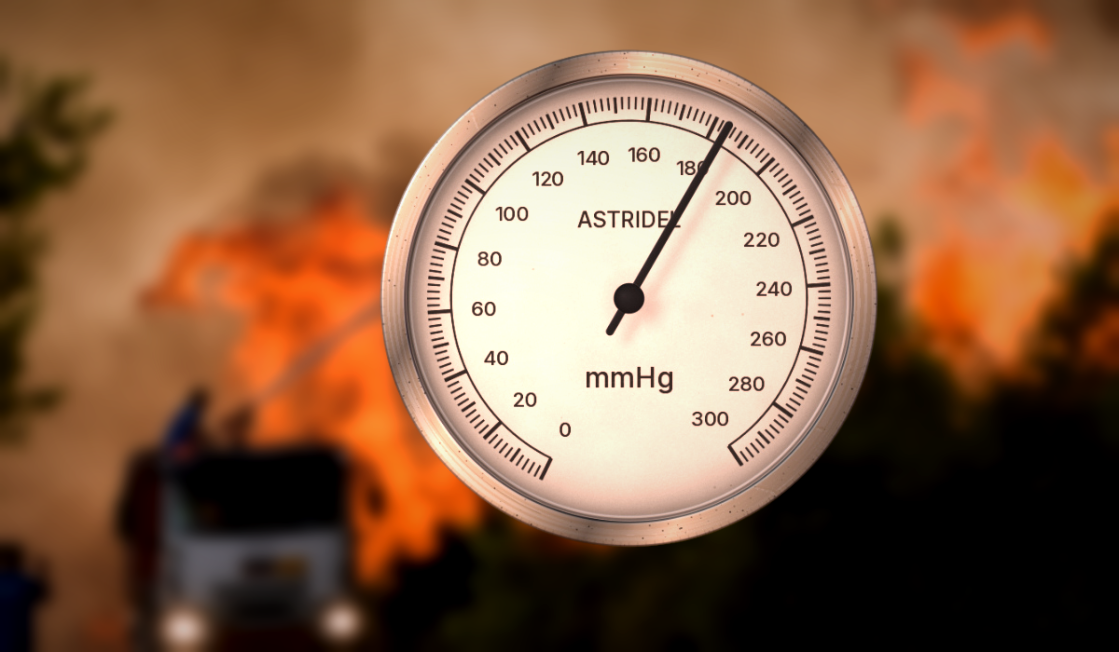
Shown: 184 mmHg
